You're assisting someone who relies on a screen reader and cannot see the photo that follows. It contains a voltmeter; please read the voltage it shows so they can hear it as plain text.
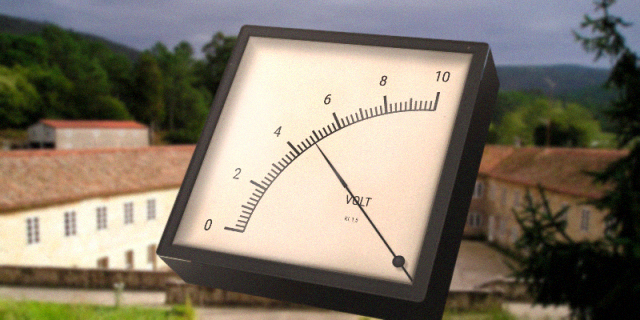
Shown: 4.8 V
